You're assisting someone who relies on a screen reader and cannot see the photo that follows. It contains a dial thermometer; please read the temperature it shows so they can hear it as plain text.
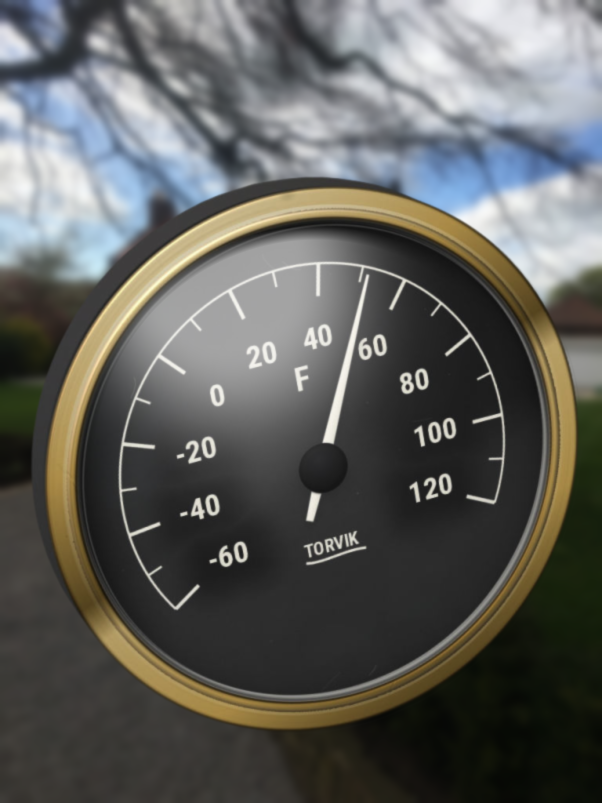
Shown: 50 °F
